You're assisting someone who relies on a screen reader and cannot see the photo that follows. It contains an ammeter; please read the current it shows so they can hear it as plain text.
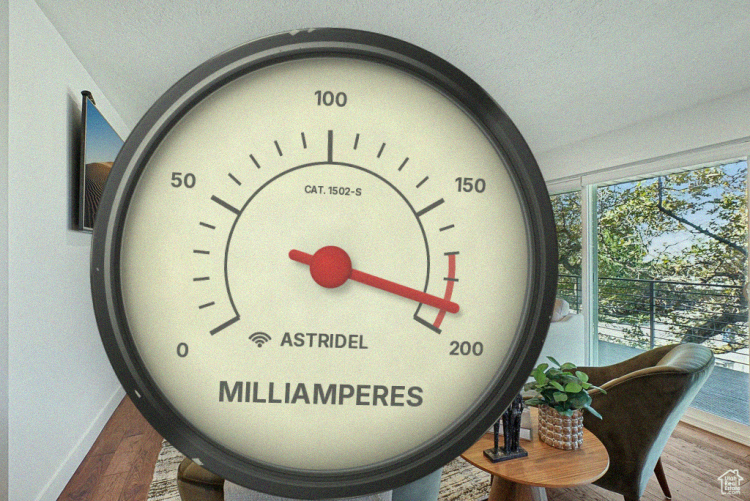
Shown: 190 mA
